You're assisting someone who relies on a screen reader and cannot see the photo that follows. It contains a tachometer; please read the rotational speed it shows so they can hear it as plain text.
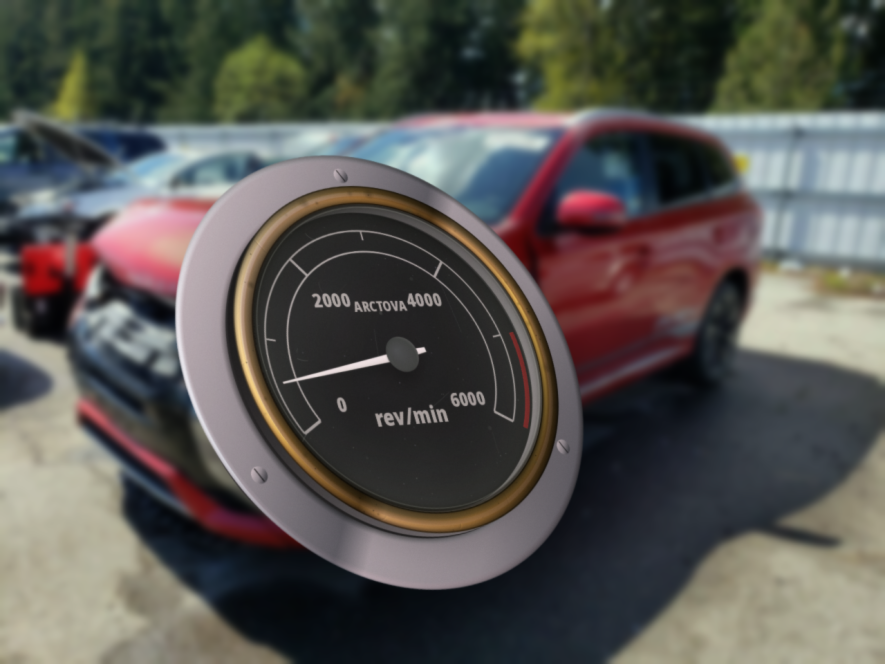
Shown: 500 rpm
